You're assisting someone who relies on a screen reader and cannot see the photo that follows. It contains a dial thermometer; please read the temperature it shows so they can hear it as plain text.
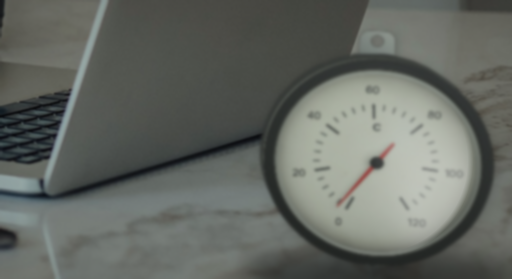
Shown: 4 °C
